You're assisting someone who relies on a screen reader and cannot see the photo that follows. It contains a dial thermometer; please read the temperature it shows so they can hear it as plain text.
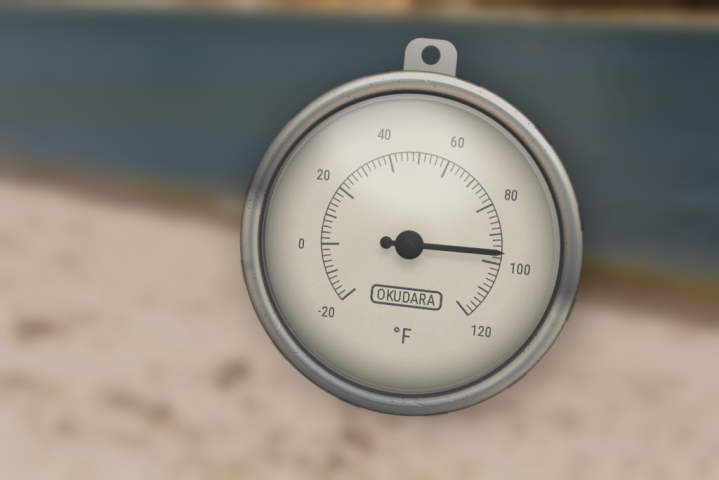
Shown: 96 °F
